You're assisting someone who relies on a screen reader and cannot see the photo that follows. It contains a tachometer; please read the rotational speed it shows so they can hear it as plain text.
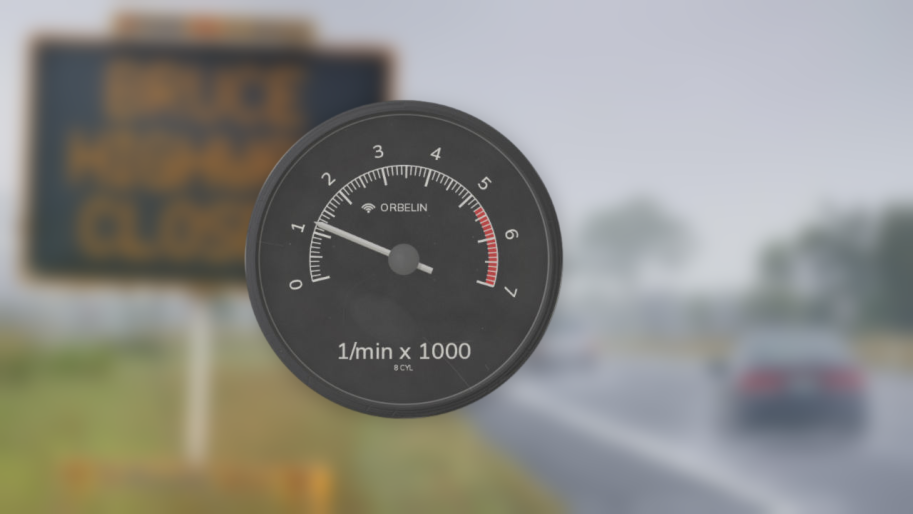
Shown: 1200 rpm
